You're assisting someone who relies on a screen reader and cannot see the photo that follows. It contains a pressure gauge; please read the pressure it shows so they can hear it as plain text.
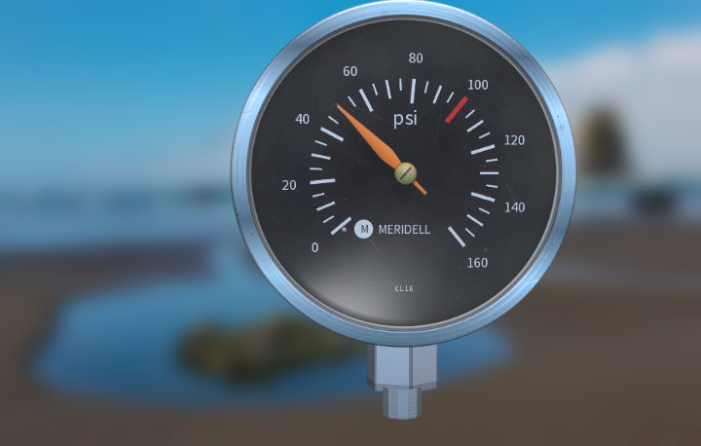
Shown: 50 psi
